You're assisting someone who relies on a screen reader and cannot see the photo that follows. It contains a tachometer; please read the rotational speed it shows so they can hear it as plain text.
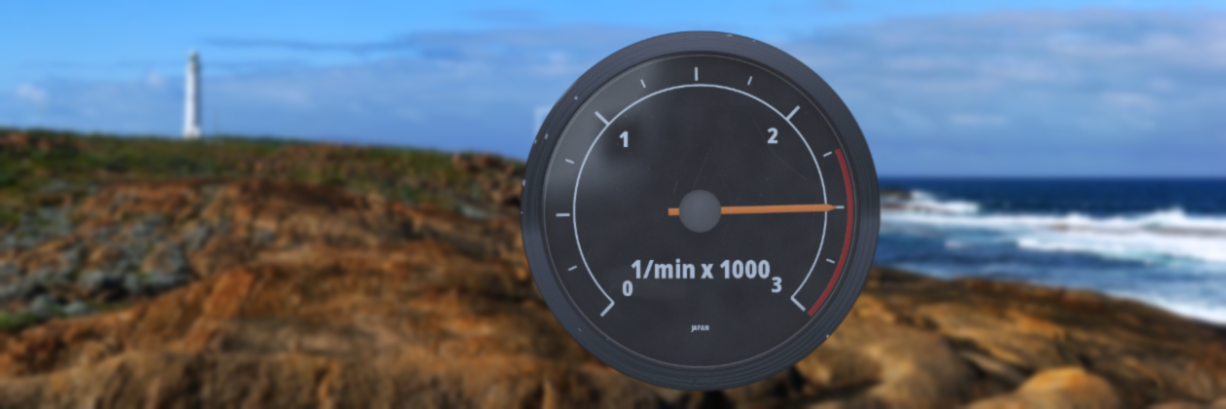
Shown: 2500 rpm
